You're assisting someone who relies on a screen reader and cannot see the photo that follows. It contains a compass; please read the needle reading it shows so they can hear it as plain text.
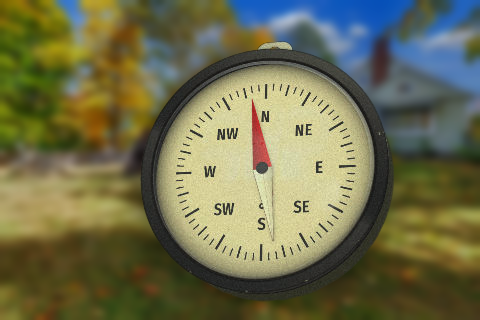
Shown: 350 °
